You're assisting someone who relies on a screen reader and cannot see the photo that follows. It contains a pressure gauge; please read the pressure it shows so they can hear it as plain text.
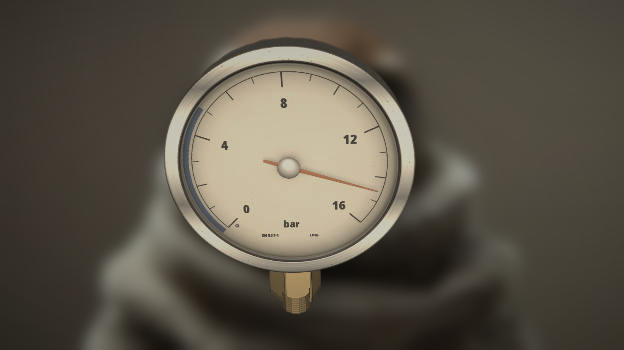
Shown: 14.5 bar
